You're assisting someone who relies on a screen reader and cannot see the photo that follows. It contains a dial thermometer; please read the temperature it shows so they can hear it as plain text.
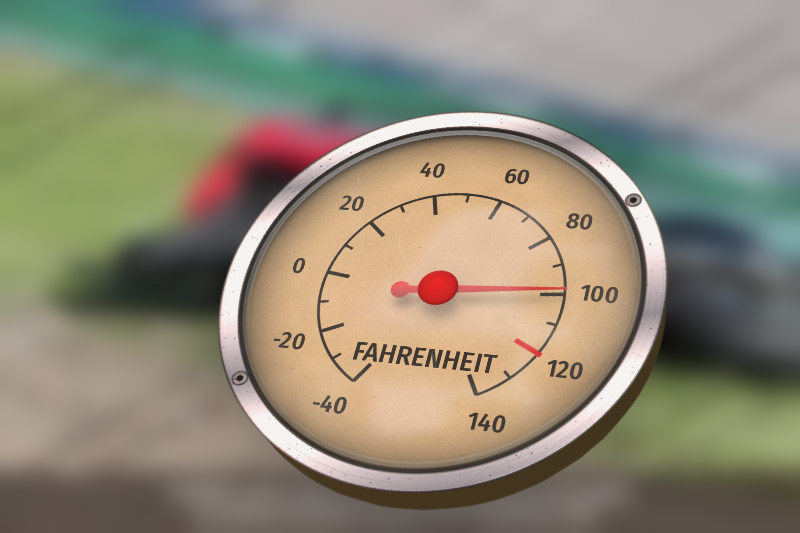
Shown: 100 °F
